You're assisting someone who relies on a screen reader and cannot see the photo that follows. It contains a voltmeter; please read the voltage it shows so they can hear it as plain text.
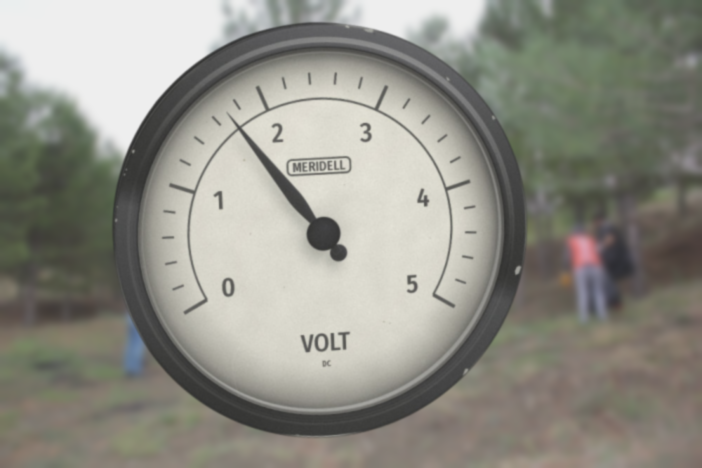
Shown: 1.7 V
